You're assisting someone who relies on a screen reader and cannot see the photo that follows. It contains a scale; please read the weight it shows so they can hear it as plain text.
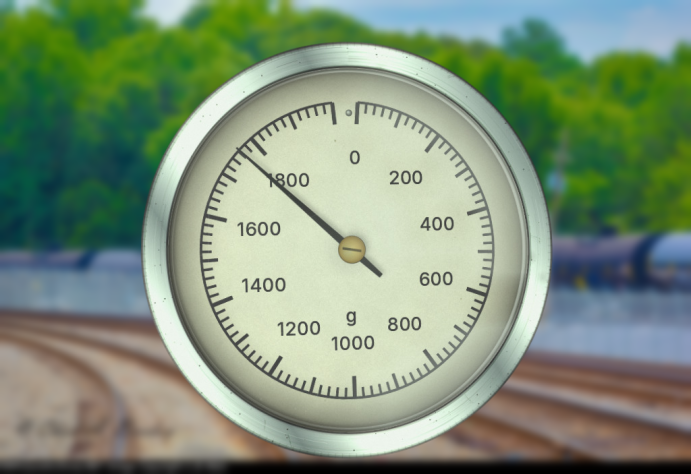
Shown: 1760 g
